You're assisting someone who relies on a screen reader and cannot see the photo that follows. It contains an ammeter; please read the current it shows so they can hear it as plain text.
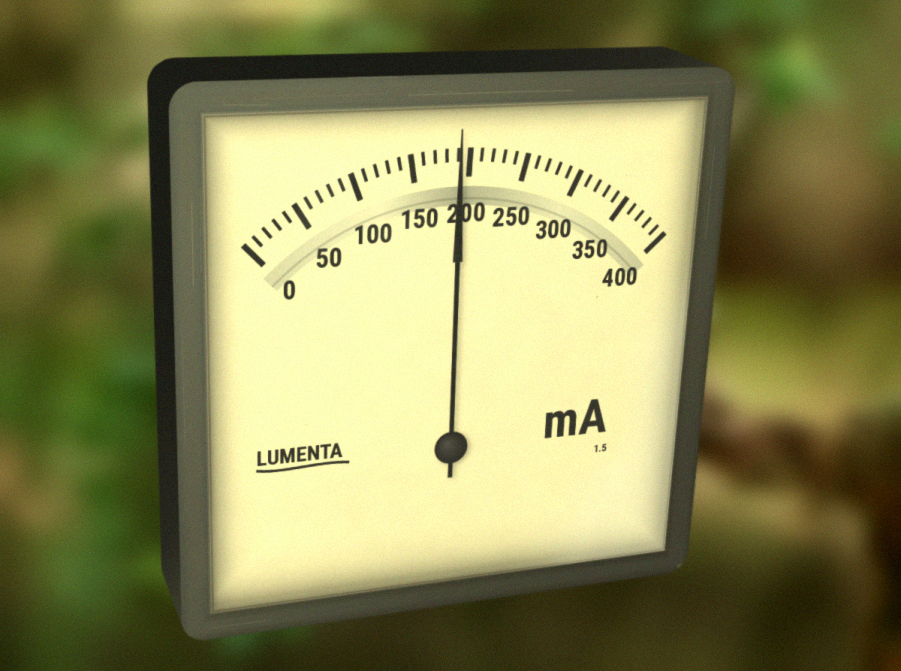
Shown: 190 mA
